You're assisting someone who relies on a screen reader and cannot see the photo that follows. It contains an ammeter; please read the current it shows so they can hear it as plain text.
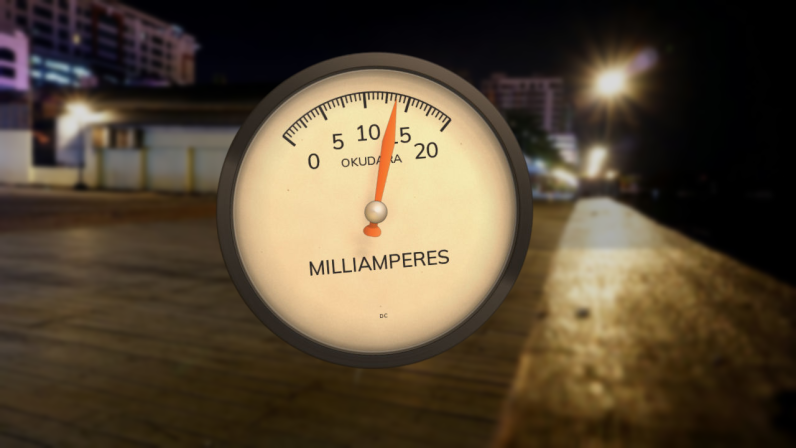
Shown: 13.5 mA
